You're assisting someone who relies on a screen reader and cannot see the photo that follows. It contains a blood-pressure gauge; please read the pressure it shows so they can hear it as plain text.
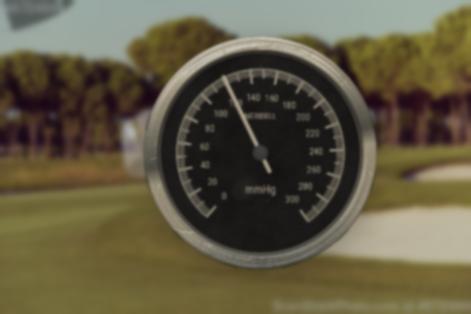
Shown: 120 mmHg
